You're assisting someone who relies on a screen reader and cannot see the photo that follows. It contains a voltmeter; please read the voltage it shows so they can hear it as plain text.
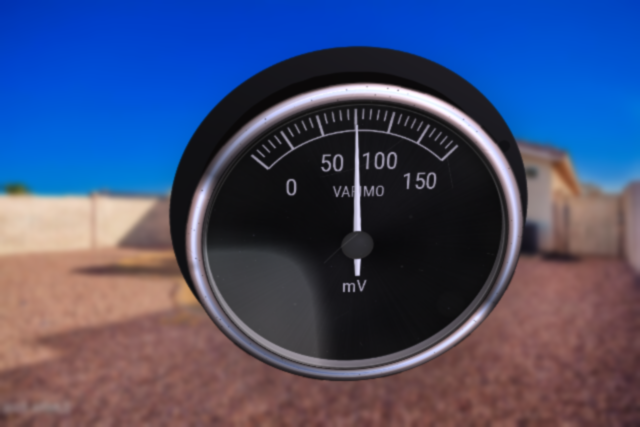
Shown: 75 mV
